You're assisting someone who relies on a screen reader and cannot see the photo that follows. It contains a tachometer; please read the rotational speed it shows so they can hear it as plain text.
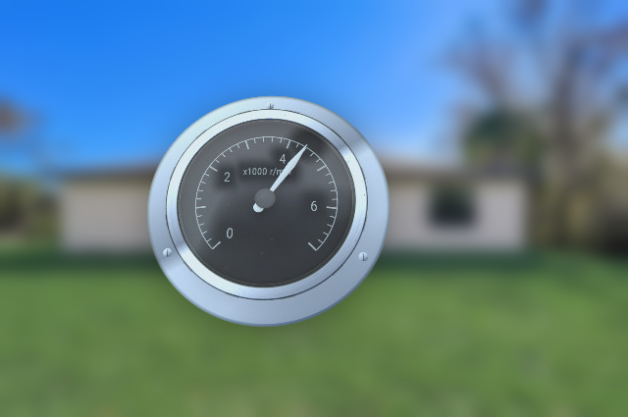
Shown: 4400 rpm
